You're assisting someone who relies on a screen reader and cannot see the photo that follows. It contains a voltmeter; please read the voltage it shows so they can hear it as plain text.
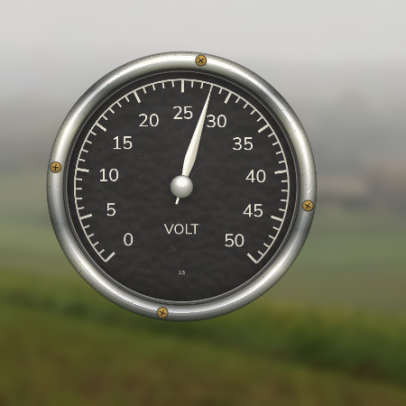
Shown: 28 V
